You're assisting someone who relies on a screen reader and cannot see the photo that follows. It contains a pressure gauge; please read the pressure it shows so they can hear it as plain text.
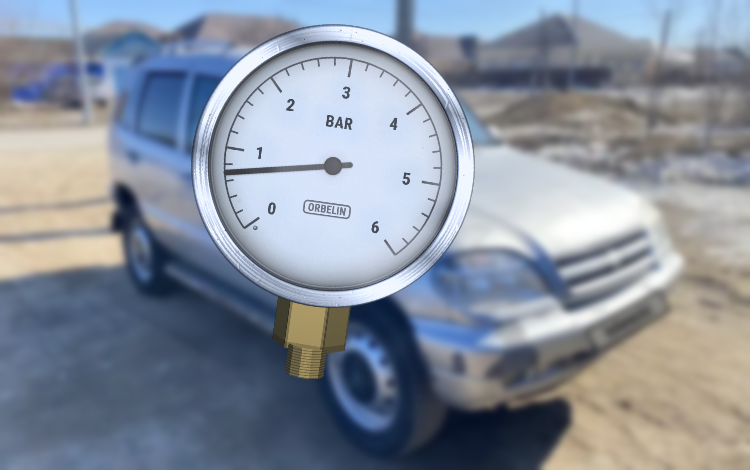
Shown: 0.7 bar
